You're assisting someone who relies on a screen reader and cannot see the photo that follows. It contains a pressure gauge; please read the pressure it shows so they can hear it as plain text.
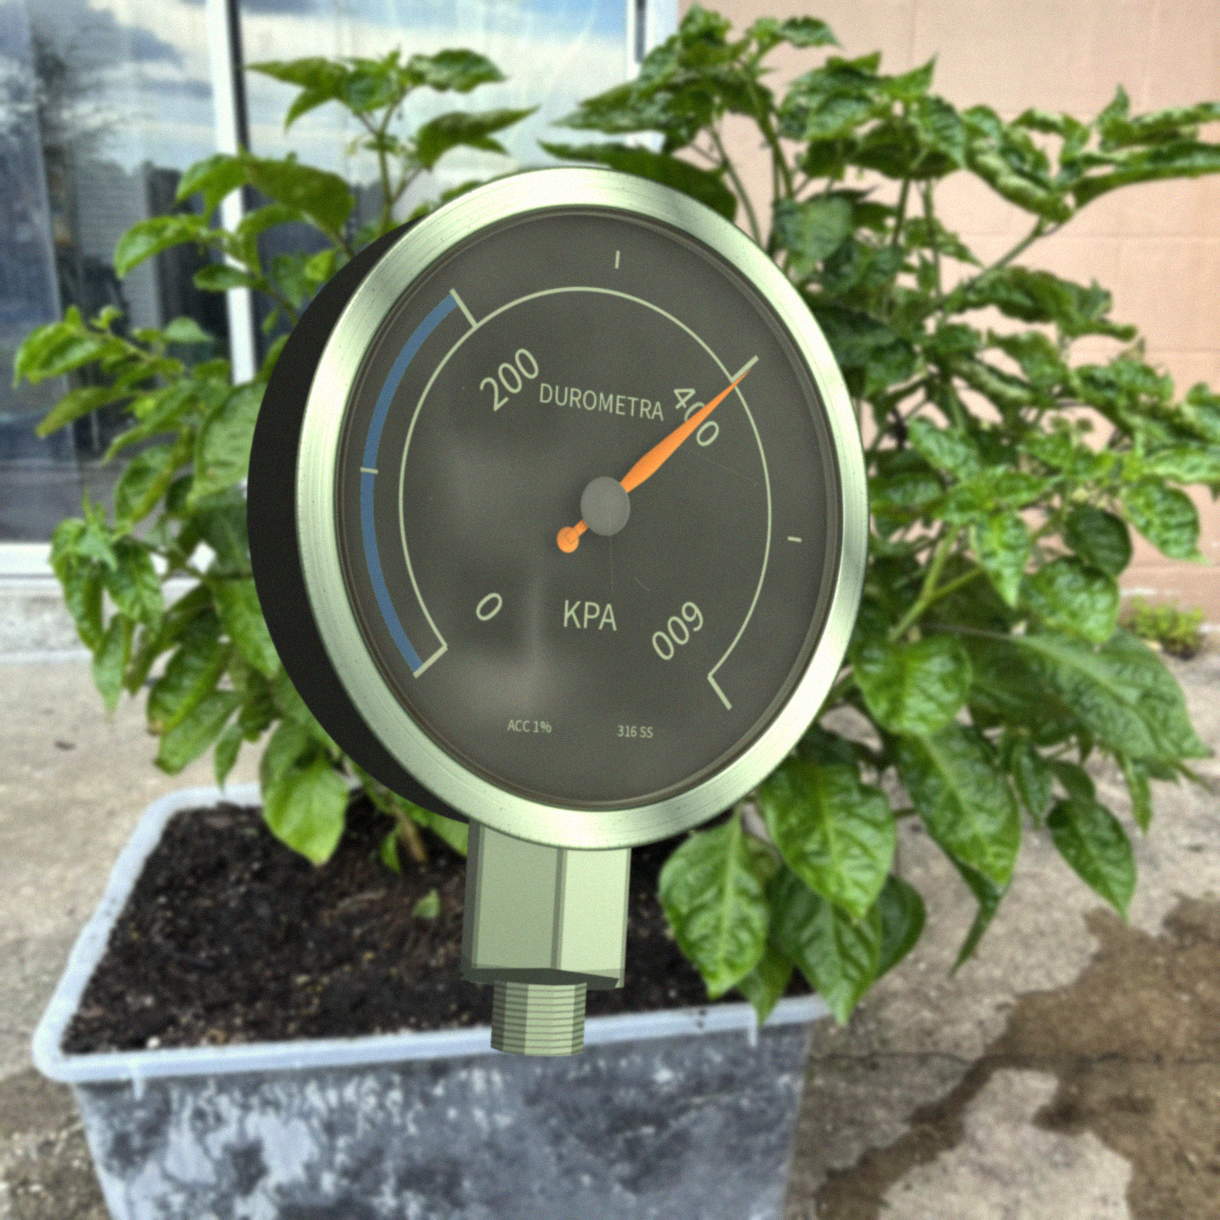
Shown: 400 kPa
